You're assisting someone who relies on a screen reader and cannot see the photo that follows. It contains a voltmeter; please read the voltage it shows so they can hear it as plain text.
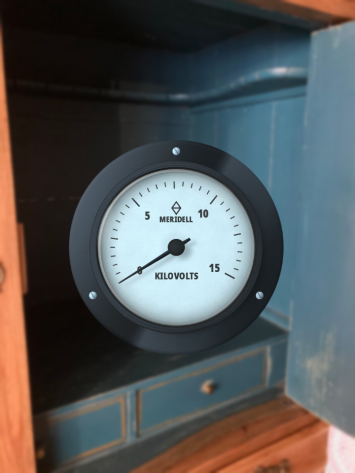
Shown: 0 kV
